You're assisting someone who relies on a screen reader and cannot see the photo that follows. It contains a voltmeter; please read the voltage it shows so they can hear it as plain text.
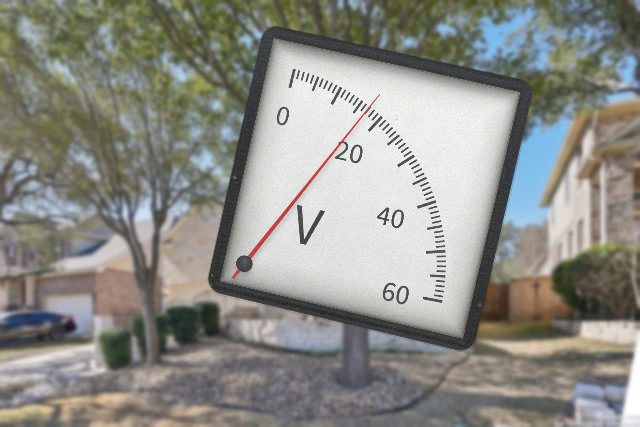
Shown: 17 V
